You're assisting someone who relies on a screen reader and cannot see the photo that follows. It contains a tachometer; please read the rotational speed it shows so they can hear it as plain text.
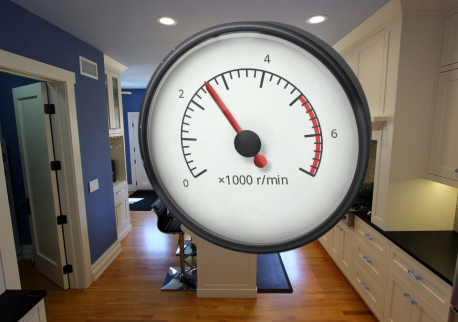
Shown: 2600 rpm
